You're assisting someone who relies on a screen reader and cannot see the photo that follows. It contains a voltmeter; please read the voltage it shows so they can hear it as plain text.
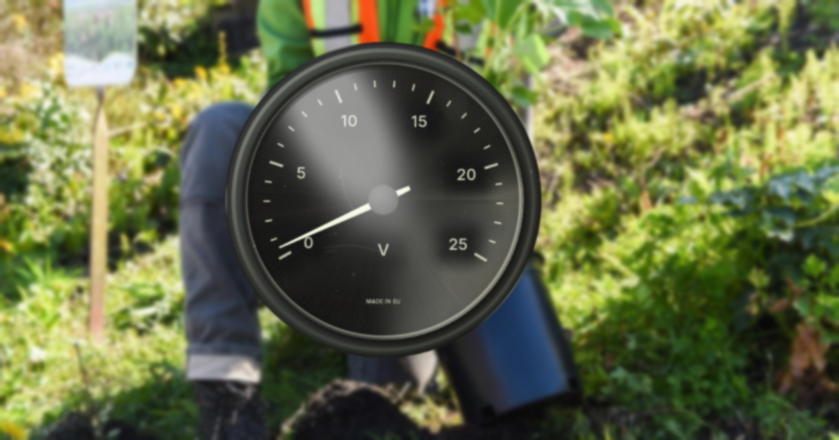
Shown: 0.5 V
